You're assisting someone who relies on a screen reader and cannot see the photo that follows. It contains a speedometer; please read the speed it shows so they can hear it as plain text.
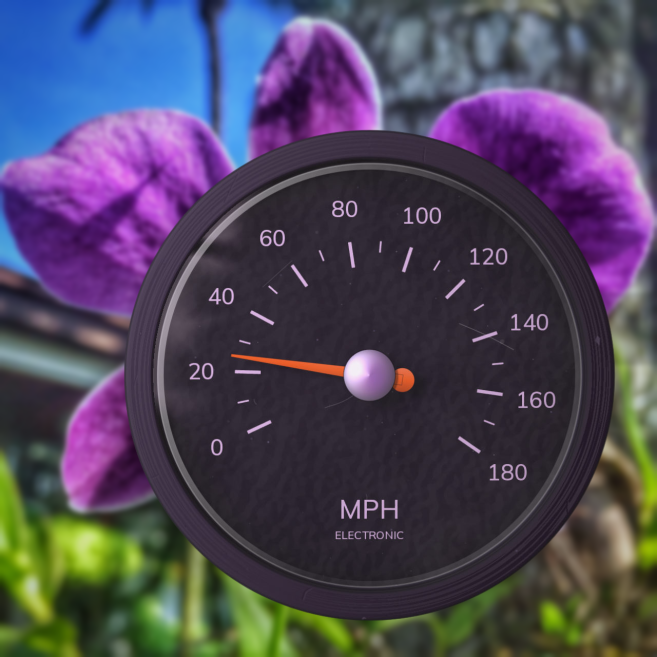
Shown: 25 mph
